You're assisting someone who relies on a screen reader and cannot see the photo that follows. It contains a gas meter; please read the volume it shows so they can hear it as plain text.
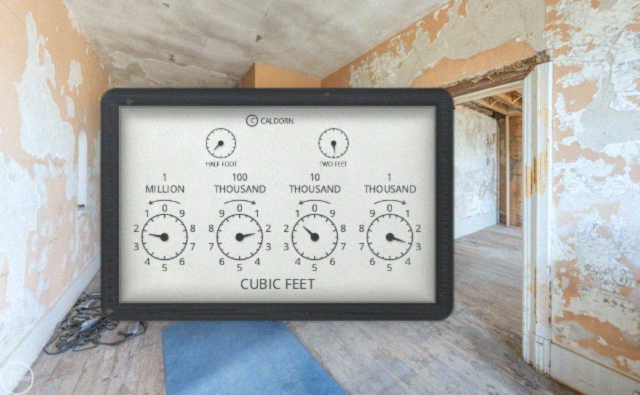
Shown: 221300 ft³
